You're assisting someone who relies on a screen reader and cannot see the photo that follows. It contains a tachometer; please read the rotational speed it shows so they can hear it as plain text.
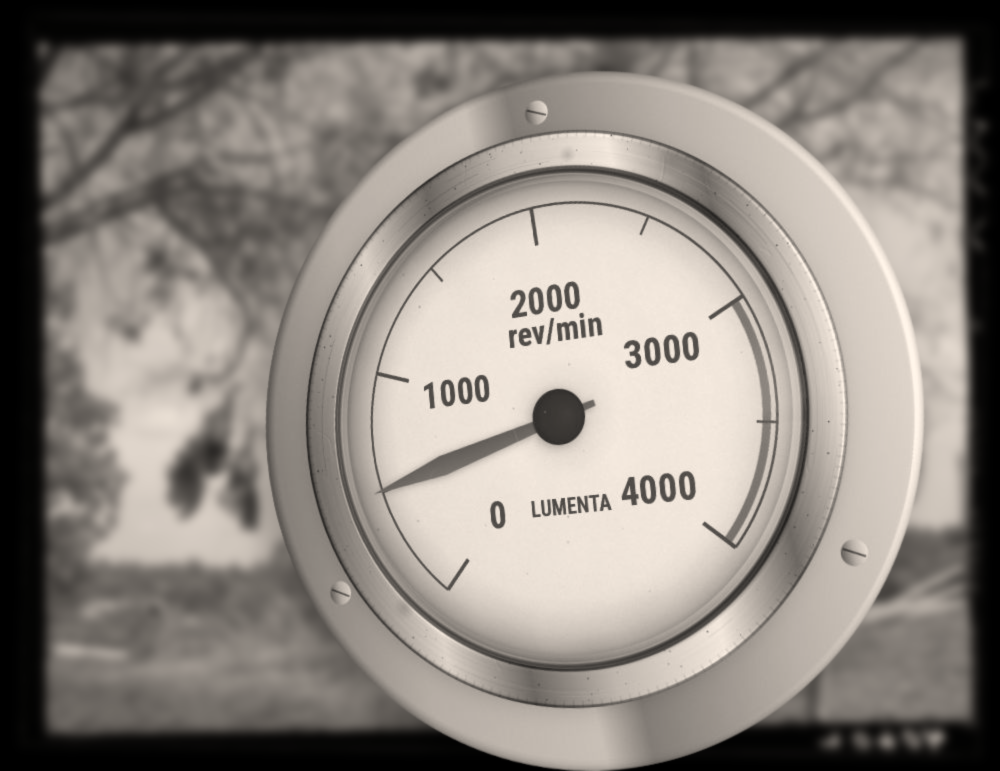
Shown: 500 rpm
